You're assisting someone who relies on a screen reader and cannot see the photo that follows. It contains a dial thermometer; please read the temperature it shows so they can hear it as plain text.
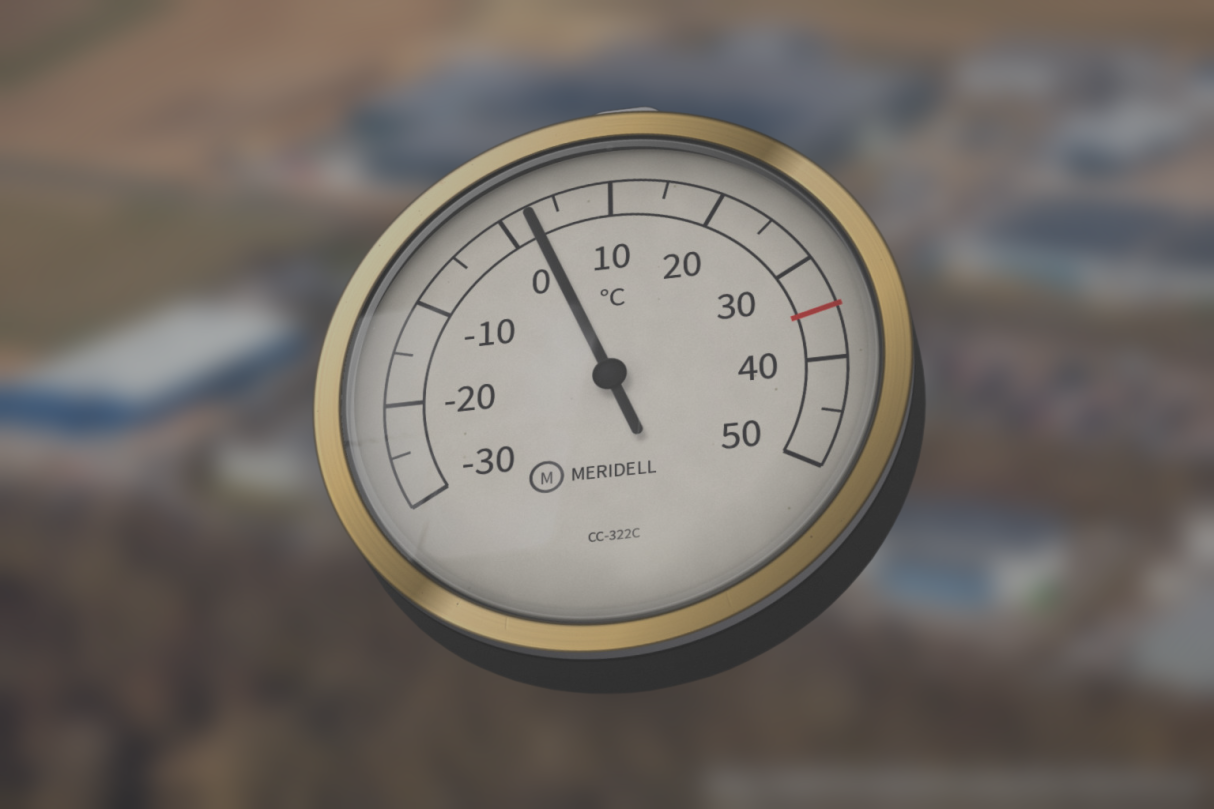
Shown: 2.5 °C
